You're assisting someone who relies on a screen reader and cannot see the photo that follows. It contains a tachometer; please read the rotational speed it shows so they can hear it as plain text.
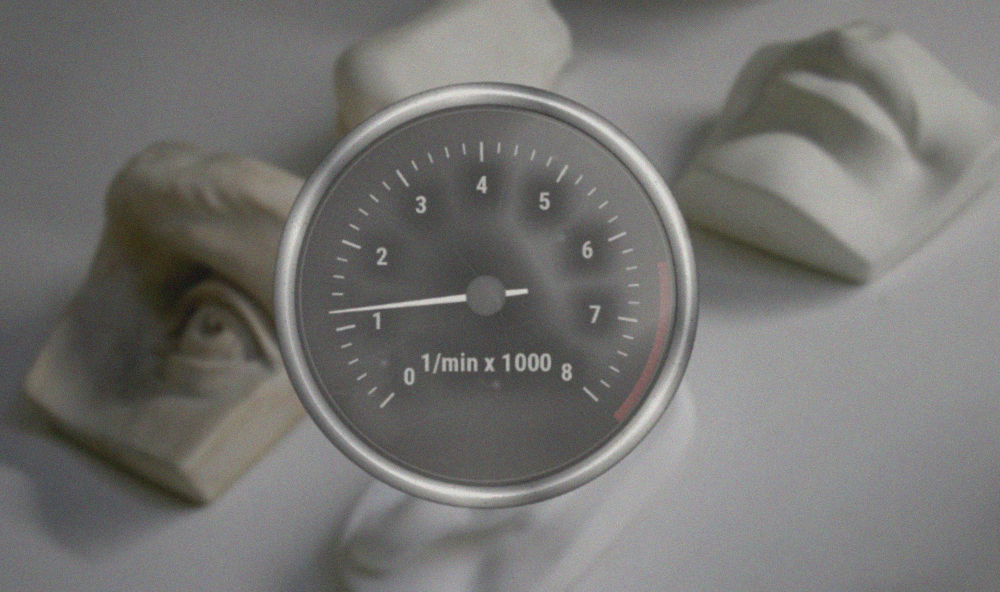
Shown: 1200 rpm
